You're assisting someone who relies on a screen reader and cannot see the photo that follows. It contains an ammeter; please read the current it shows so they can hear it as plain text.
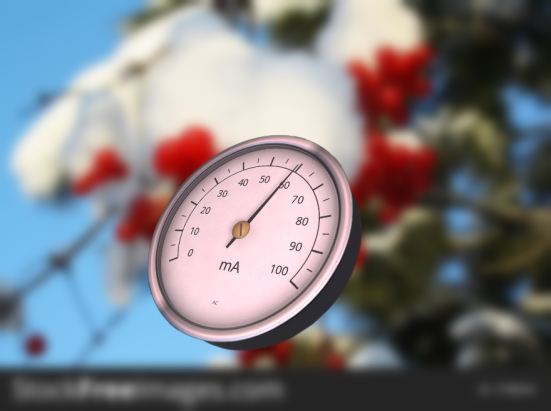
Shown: 60 mA
